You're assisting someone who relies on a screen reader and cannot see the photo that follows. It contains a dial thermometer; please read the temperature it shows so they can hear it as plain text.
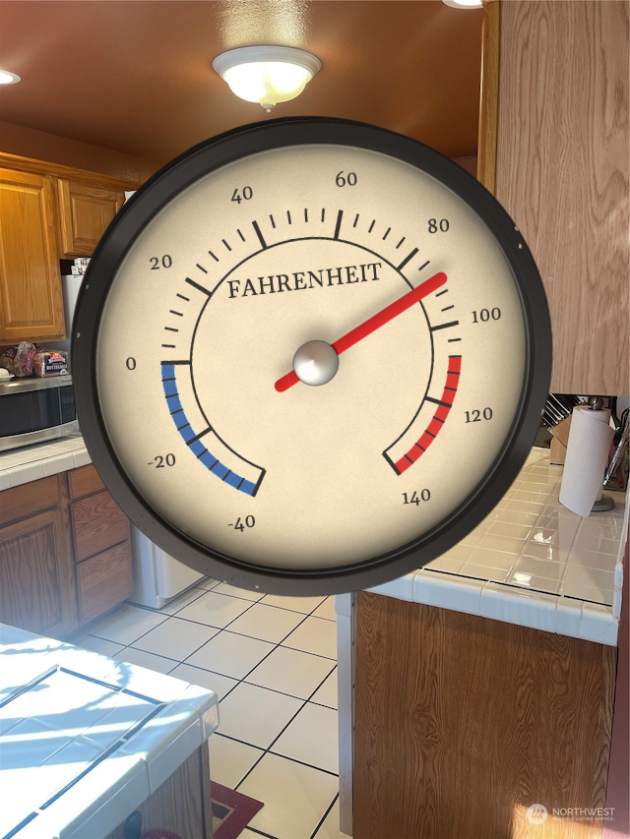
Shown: 88 °F
